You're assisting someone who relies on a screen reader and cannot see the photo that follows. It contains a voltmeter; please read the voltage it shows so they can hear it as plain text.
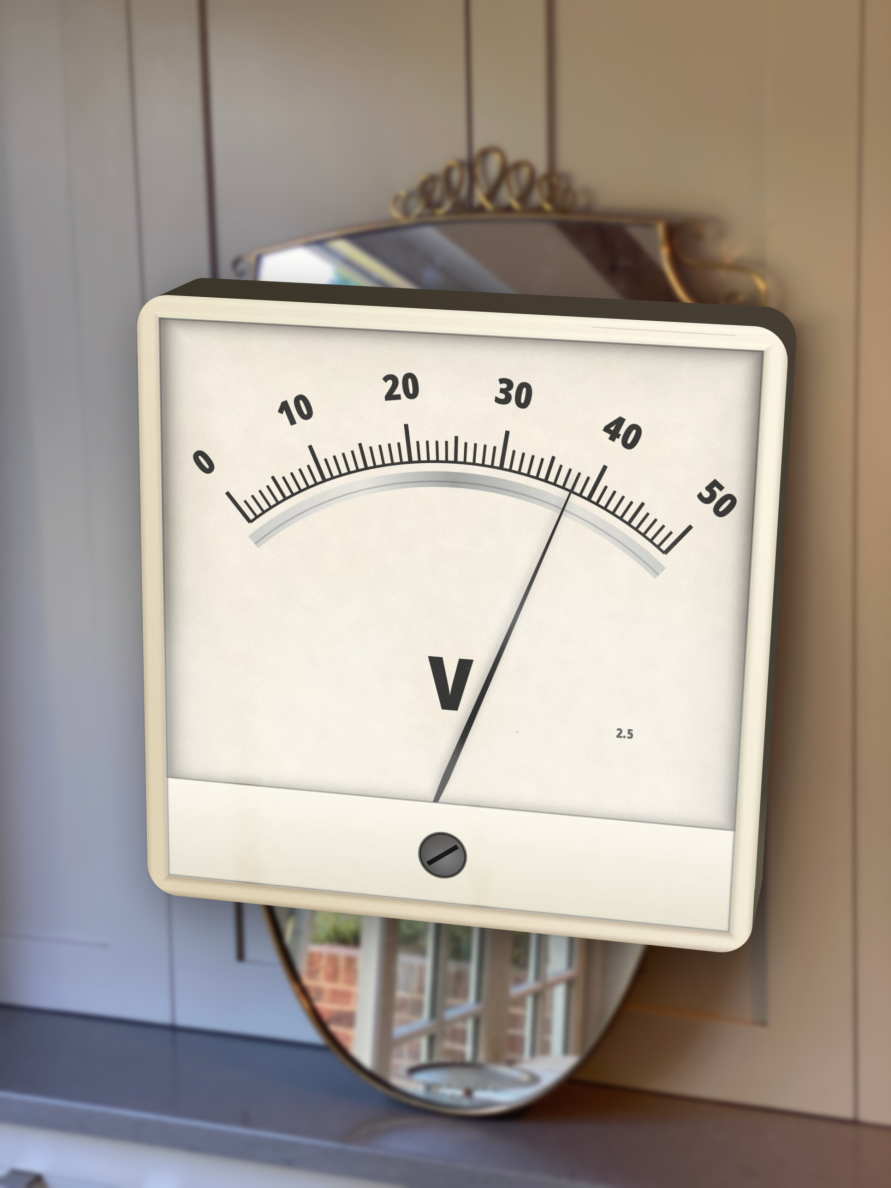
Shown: 38 V
